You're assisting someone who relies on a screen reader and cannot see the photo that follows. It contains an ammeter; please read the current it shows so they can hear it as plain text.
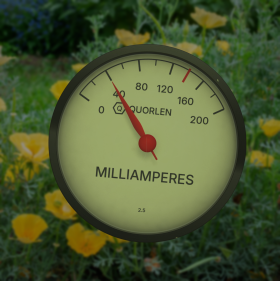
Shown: 40 mA
